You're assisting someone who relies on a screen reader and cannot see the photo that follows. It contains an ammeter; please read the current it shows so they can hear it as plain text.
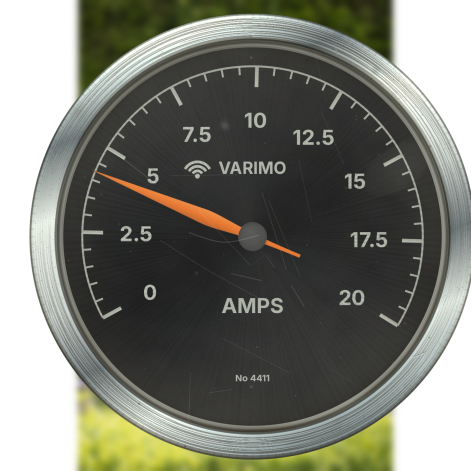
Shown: 4.25 A
